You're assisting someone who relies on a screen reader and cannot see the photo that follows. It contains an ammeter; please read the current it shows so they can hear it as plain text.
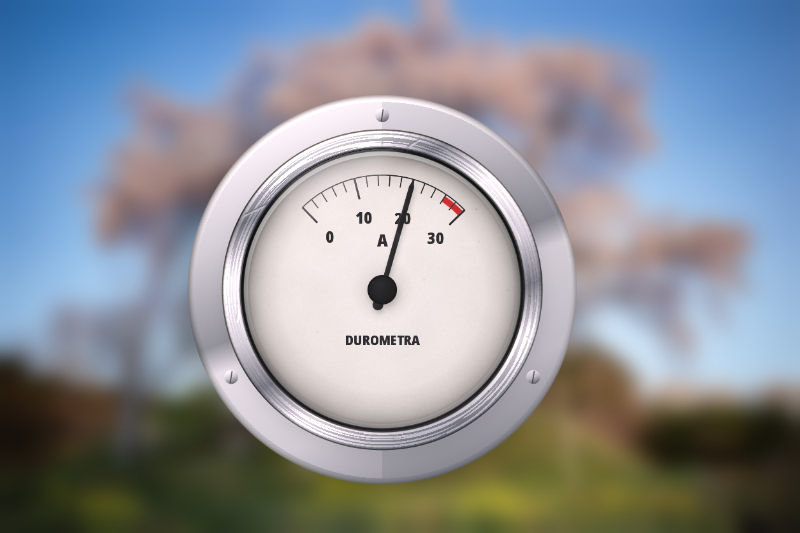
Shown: 20 A
